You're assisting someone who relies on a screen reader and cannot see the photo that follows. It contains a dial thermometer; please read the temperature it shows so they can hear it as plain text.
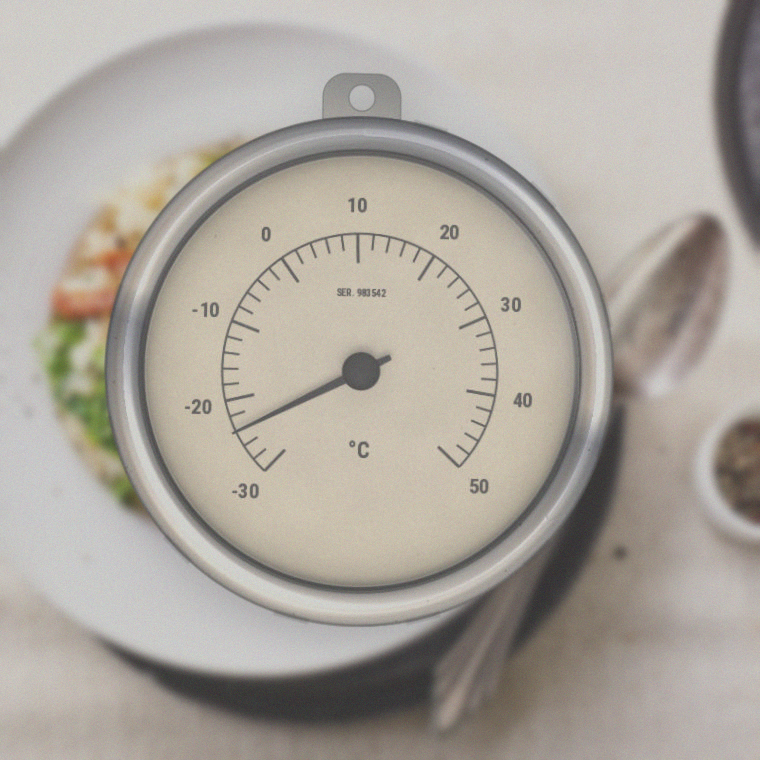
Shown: -24 °C
